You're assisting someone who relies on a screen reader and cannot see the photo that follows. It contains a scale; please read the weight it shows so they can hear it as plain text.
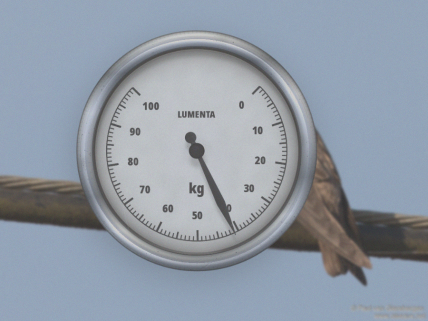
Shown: 41 kg
